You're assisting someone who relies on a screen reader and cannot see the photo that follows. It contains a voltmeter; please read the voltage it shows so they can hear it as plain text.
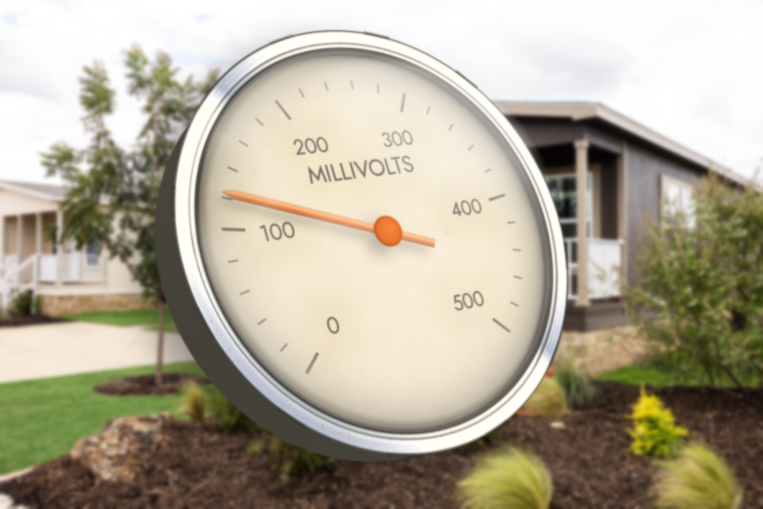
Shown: 120 mV
